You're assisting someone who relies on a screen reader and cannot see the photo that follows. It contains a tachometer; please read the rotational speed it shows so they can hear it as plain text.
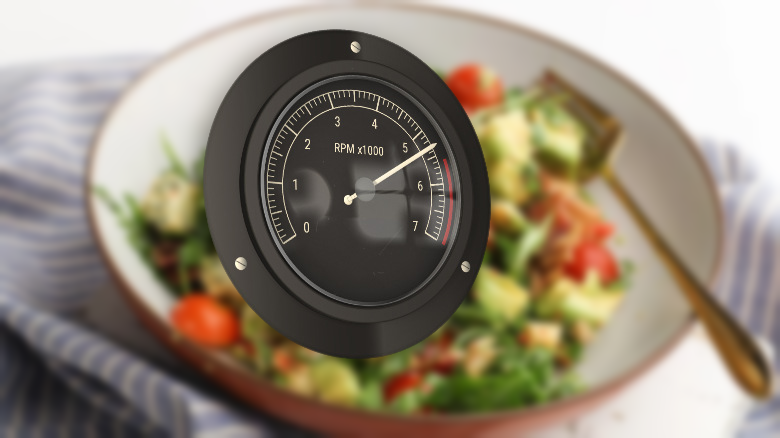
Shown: 5300 rpm
